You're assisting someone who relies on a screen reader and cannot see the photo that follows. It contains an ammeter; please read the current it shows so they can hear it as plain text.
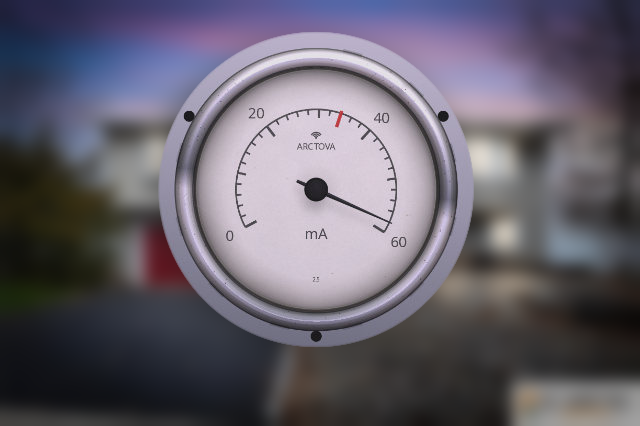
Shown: 58 mA
